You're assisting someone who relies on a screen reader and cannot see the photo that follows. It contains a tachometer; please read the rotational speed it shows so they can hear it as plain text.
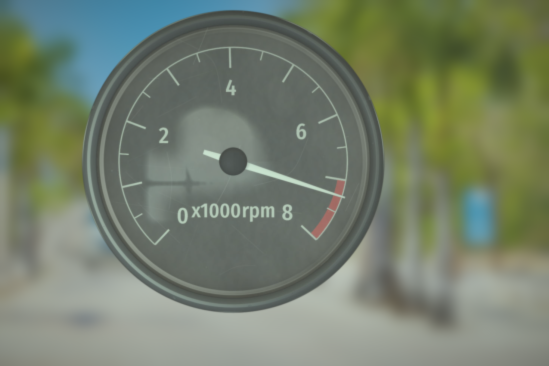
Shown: 7250 rpm
